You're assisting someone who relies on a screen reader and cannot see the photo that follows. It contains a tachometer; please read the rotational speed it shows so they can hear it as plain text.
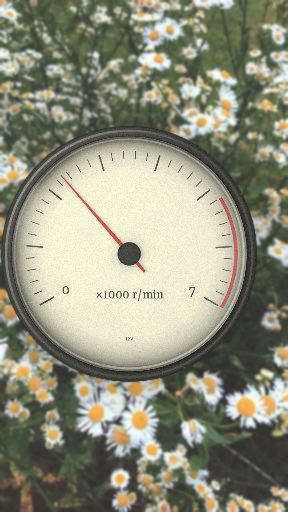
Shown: 2300 rpm
